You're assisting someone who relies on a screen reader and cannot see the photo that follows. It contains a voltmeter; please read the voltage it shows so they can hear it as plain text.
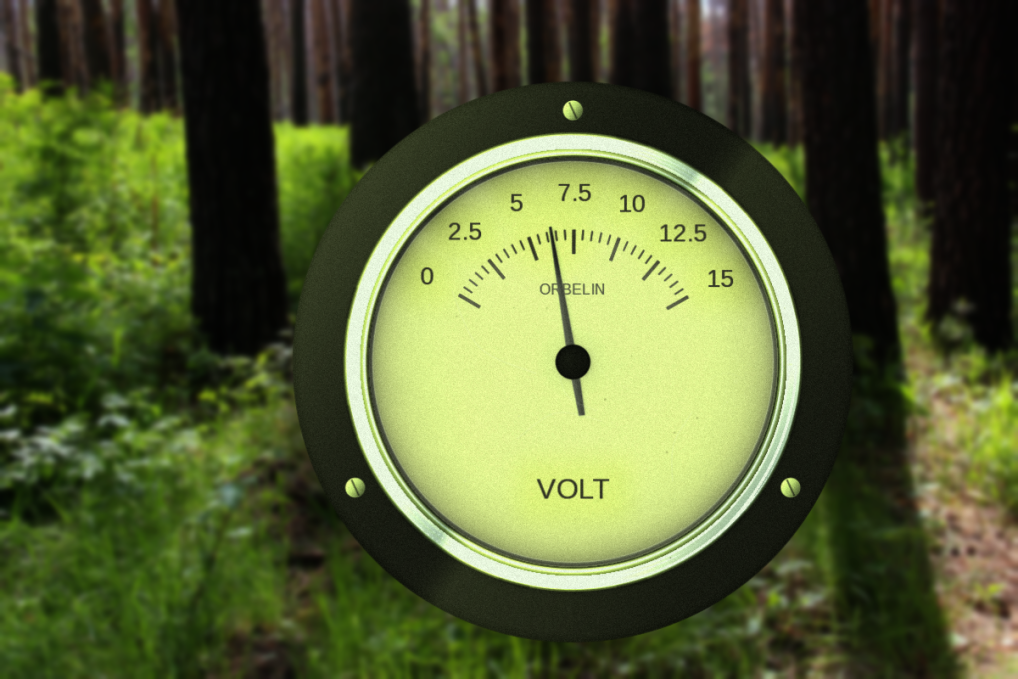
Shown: 6.25 V
